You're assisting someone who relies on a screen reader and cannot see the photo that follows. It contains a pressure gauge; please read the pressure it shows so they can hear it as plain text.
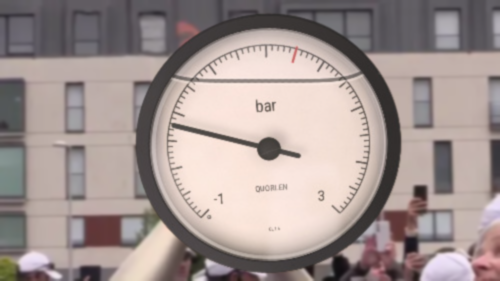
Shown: -0.1 bar
